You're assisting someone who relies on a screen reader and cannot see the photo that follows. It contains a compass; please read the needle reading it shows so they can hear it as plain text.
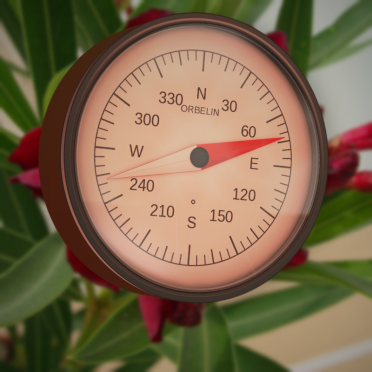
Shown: 72.5 °
